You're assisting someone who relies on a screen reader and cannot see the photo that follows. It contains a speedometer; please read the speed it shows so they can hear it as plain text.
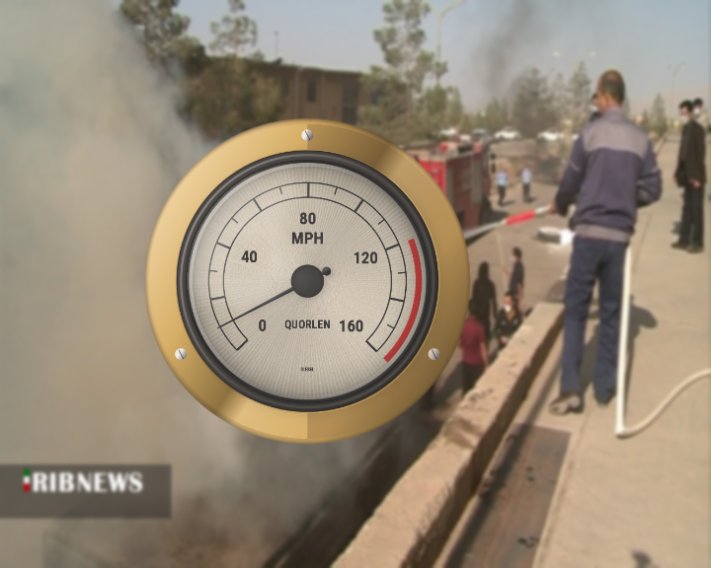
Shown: 10 mph
